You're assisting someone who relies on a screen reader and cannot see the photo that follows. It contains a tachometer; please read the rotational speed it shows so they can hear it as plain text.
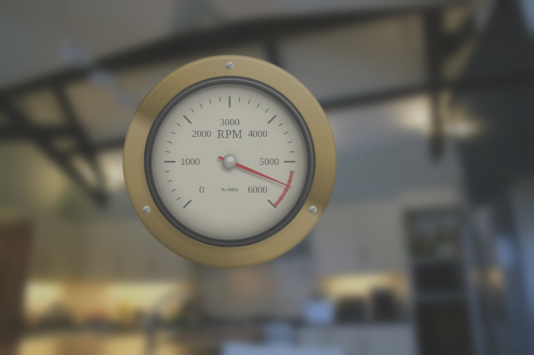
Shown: 5500 rpm
